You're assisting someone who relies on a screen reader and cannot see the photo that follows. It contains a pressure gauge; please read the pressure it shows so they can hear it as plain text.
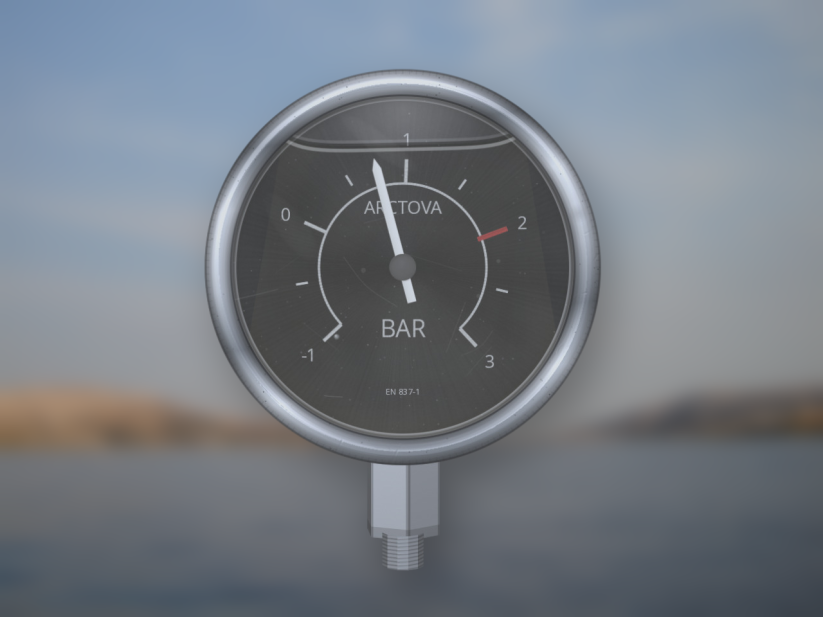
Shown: 0.75 bar
